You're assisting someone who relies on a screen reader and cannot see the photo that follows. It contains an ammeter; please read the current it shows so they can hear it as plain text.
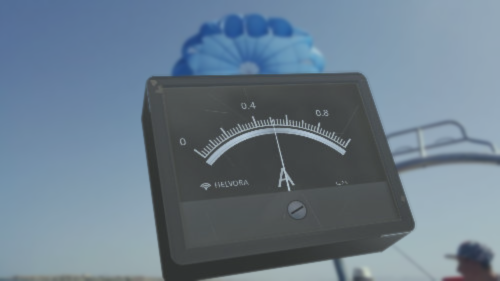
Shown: 0.5 A
